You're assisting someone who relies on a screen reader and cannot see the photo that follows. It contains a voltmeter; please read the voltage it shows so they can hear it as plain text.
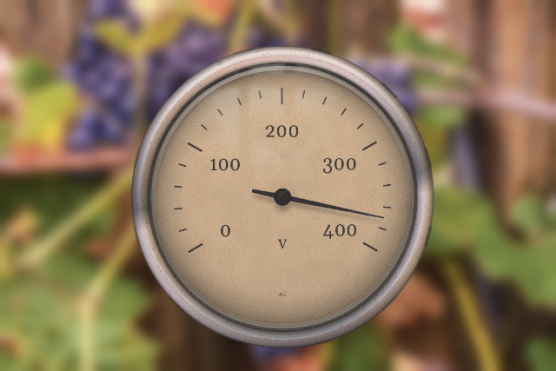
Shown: 370 V
